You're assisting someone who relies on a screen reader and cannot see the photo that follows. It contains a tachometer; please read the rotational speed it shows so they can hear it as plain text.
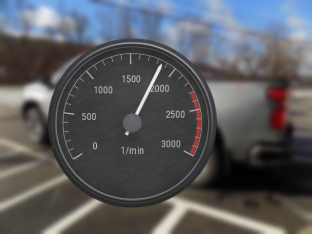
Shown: 1850 rpm
